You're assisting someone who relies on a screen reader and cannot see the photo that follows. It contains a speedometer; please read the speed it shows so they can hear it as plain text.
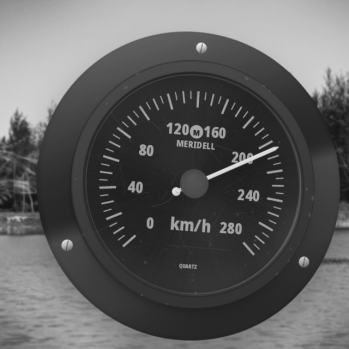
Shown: 205 km/h
